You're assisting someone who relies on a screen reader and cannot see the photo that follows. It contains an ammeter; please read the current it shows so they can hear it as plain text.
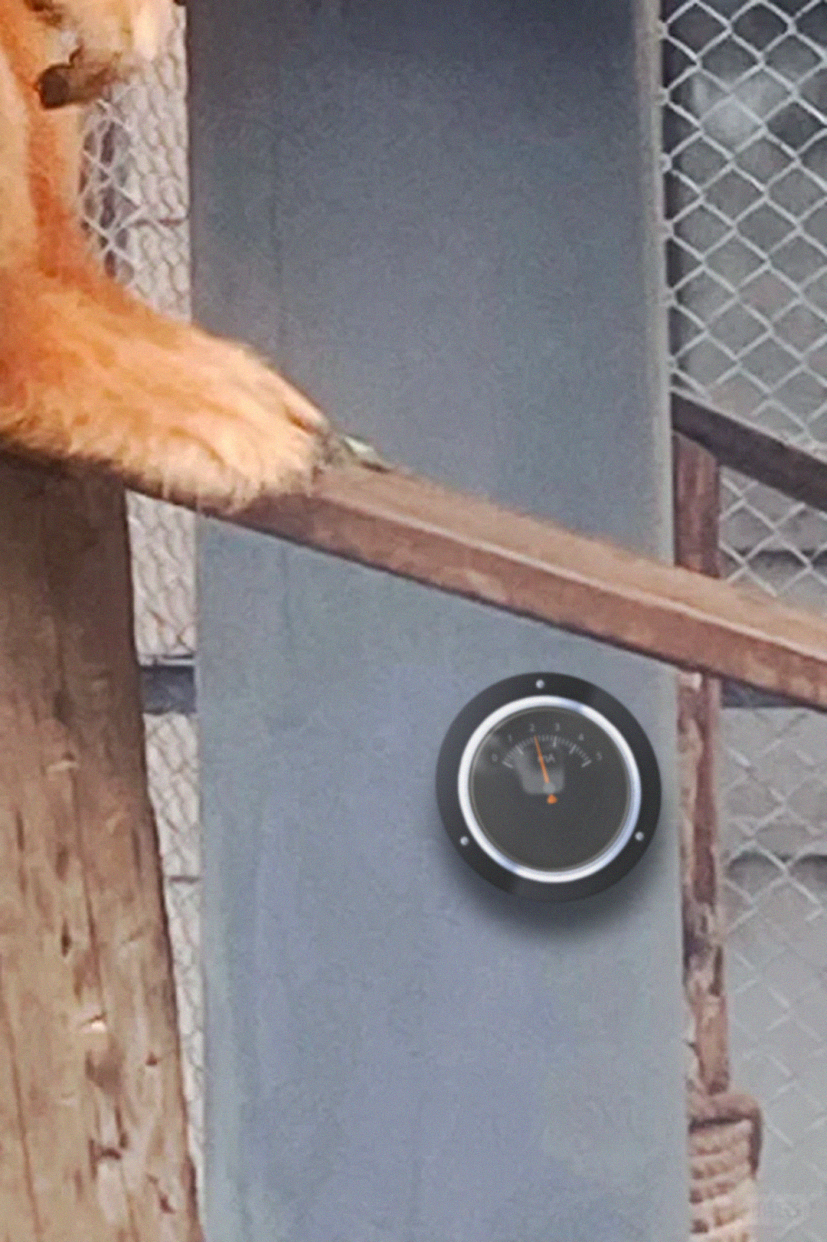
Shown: 2 mA
